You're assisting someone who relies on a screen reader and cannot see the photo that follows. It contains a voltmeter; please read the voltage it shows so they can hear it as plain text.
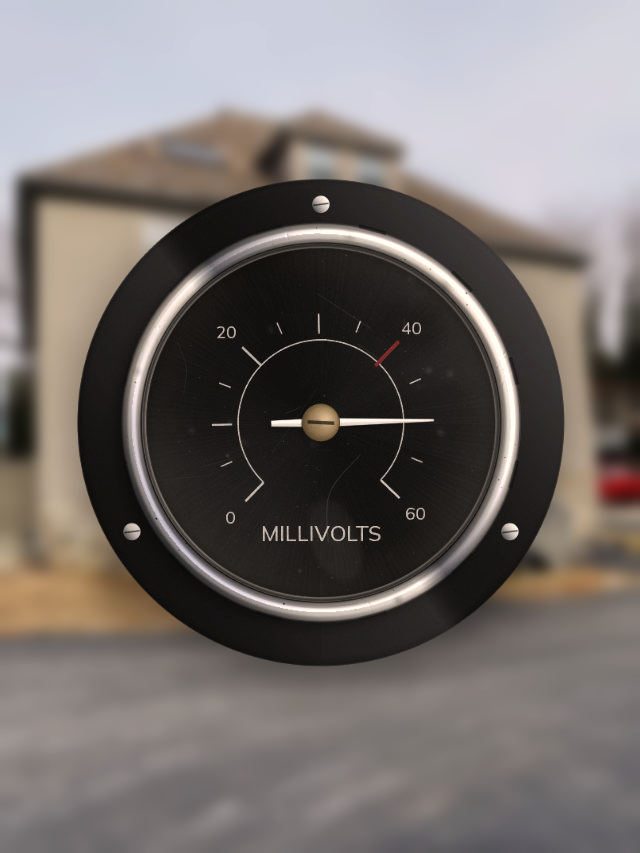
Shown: 50 mV
